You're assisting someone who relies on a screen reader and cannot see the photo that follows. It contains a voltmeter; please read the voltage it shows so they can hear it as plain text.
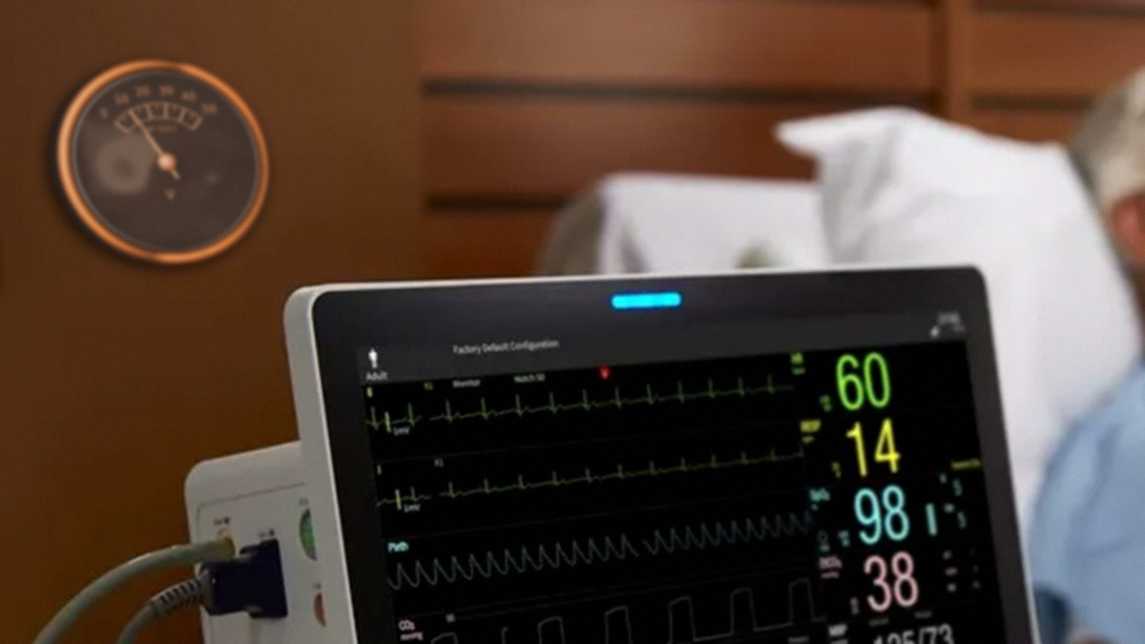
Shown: 10 V
